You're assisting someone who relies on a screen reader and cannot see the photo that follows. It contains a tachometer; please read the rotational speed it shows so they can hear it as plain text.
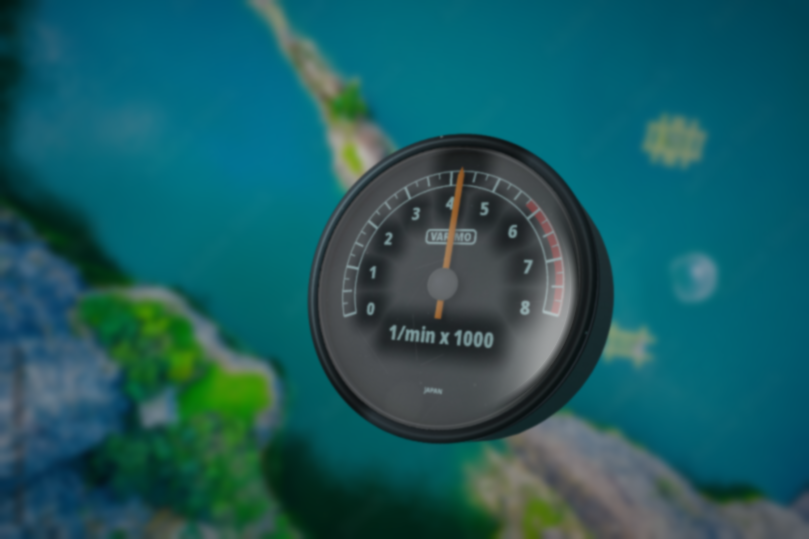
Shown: 4250 rpm
